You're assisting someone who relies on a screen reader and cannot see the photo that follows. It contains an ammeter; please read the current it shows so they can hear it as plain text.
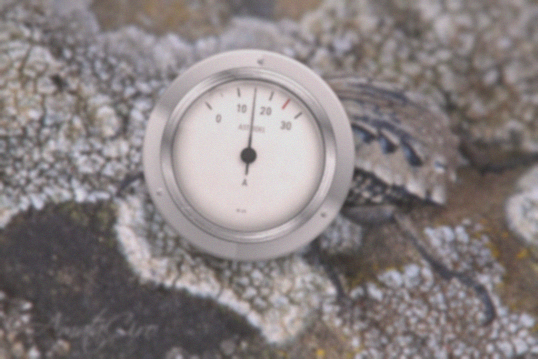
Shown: 15 A
